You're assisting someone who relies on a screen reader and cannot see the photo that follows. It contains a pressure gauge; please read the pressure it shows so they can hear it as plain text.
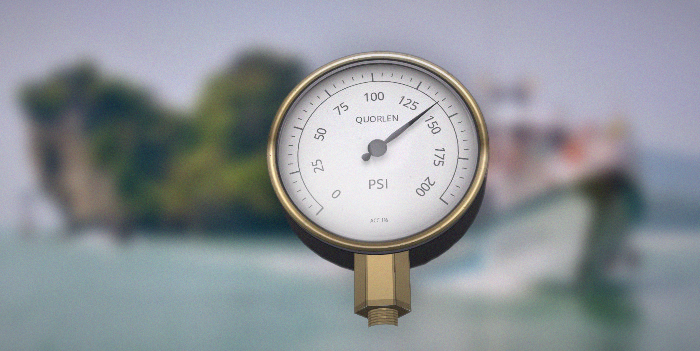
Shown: 140 psi
